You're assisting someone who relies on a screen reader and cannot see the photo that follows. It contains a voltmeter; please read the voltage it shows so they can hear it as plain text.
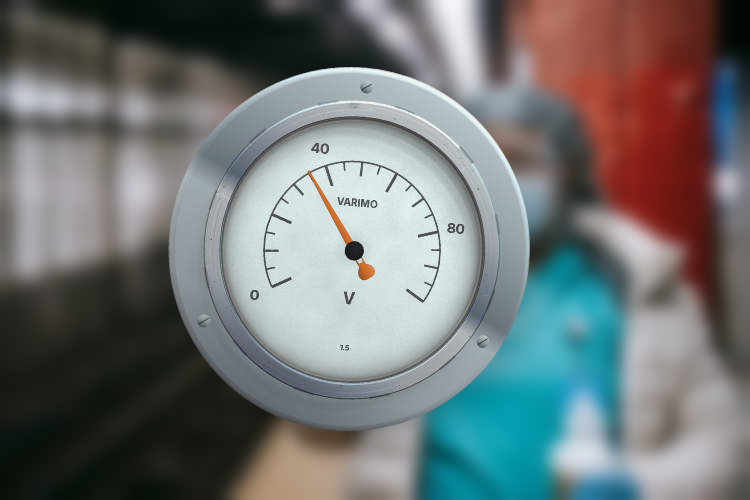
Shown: 35 V
